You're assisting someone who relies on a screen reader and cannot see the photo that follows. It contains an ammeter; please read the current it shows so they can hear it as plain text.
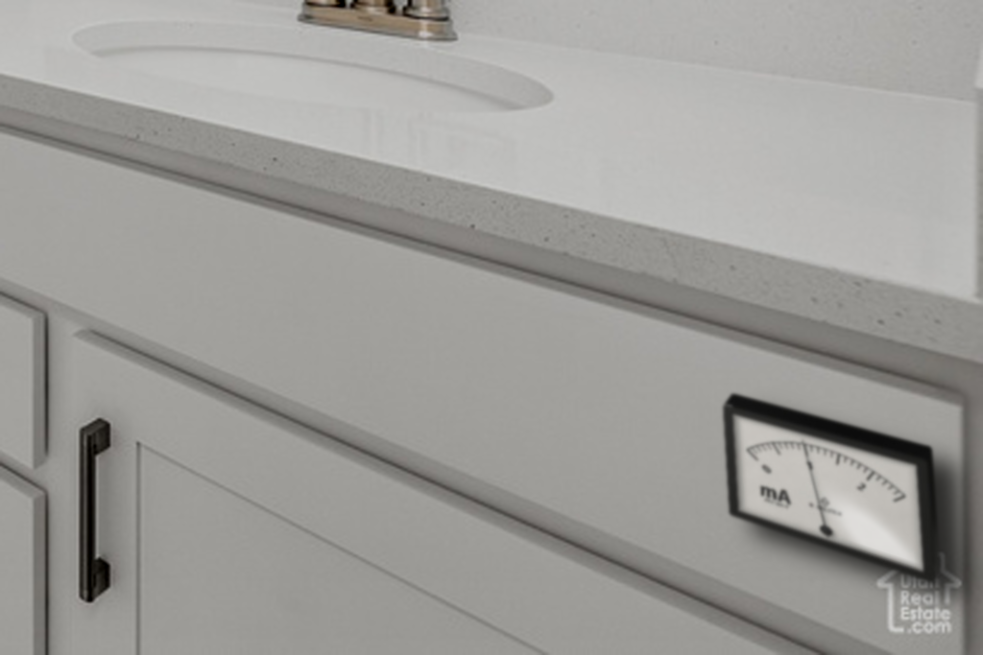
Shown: 1 mA
